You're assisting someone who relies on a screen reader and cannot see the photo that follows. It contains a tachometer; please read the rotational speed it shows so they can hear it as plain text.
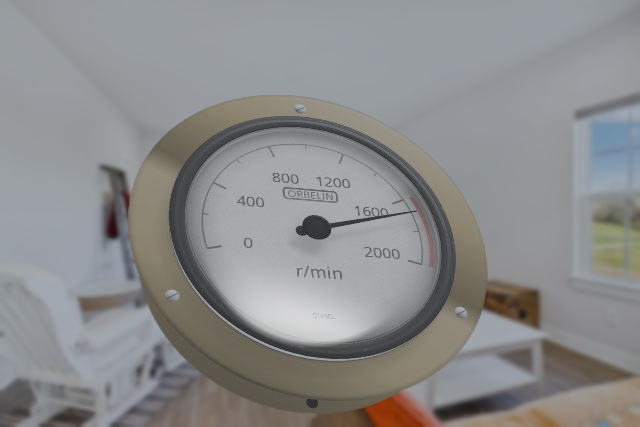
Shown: 1700 rpm
